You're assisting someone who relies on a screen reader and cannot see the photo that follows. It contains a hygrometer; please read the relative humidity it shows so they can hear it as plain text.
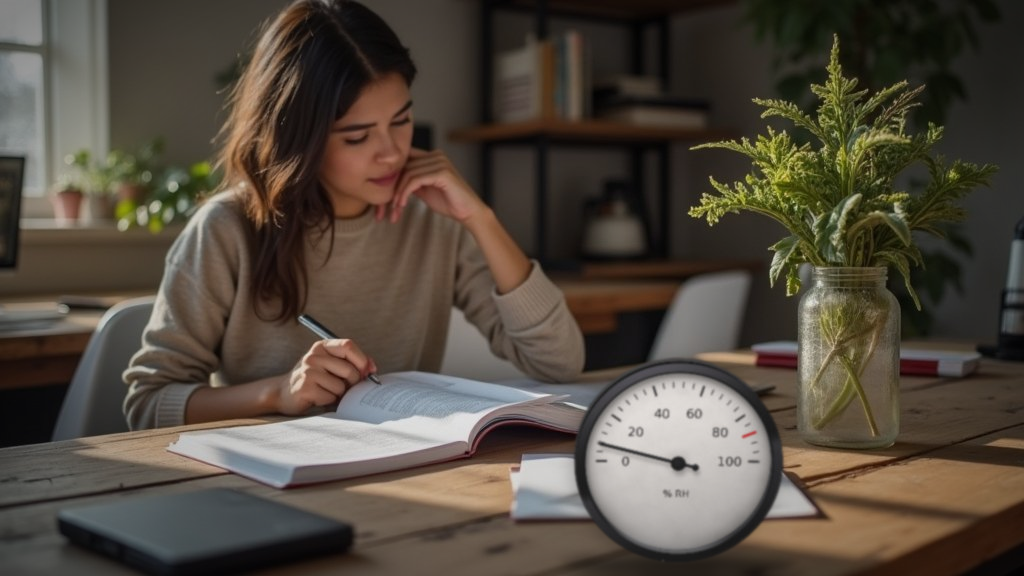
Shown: 8 %
